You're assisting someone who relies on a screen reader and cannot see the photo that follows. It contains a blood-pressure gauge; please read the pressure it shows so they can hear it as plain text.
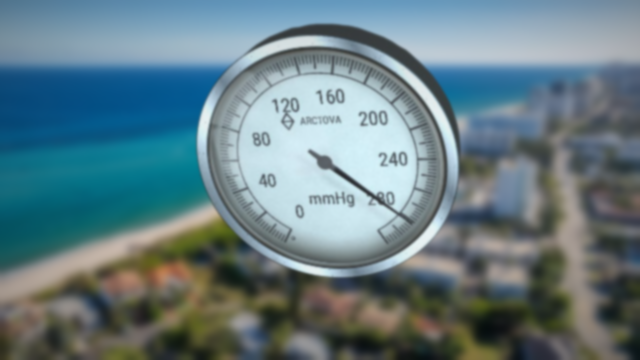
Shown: 280 mmHg
